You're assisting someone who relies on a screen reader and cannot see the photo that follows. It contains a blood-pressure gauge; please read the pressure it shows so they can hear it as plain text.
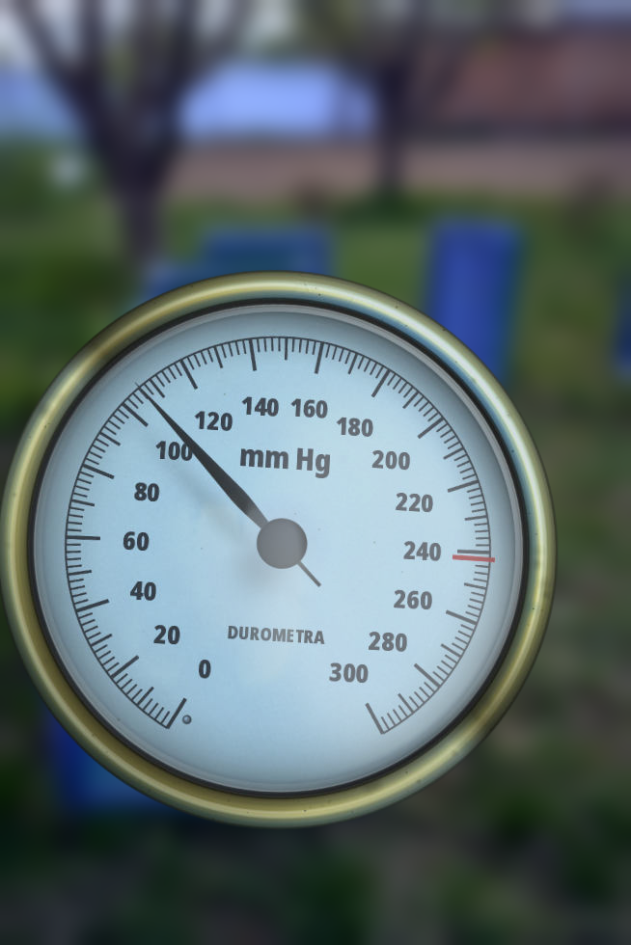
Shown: 106 mmHg
